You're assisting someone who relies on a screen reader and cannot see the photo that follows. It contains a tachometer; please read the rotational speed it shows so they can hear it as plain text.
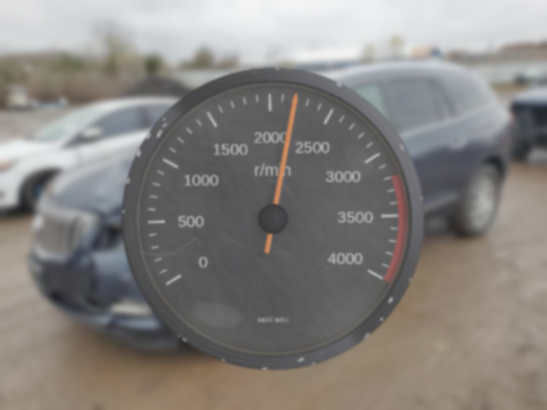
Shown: 2200 rpm
